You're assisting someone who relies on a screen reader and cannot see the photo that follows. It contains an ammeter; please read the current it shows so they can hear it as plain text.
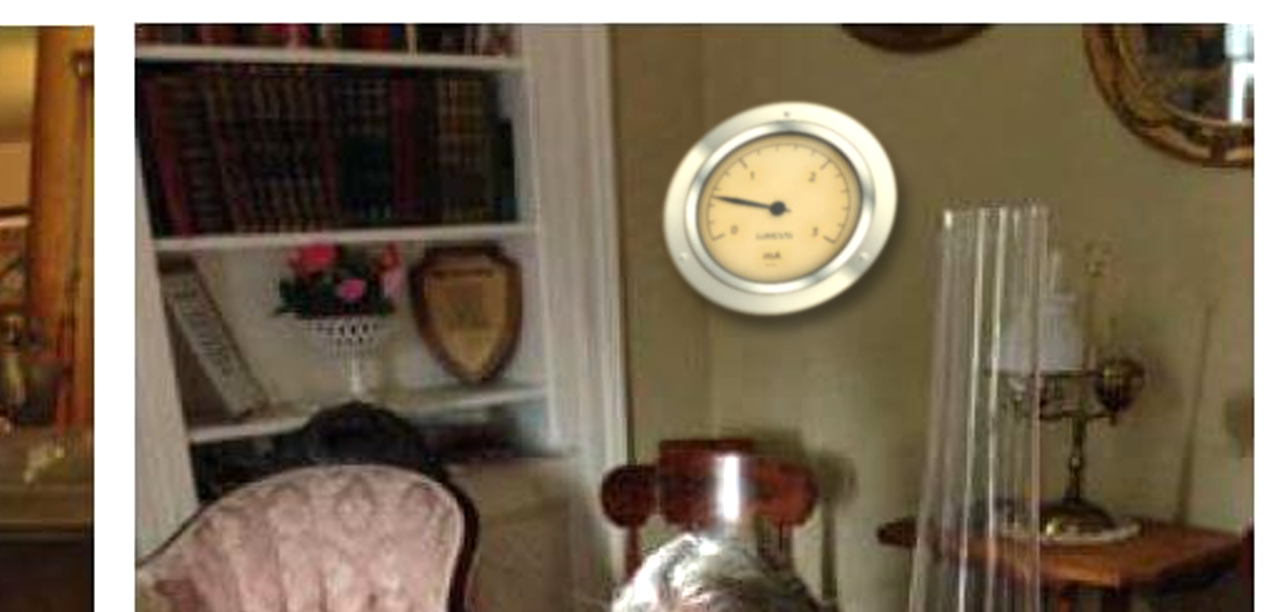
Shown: 0.5 mA
